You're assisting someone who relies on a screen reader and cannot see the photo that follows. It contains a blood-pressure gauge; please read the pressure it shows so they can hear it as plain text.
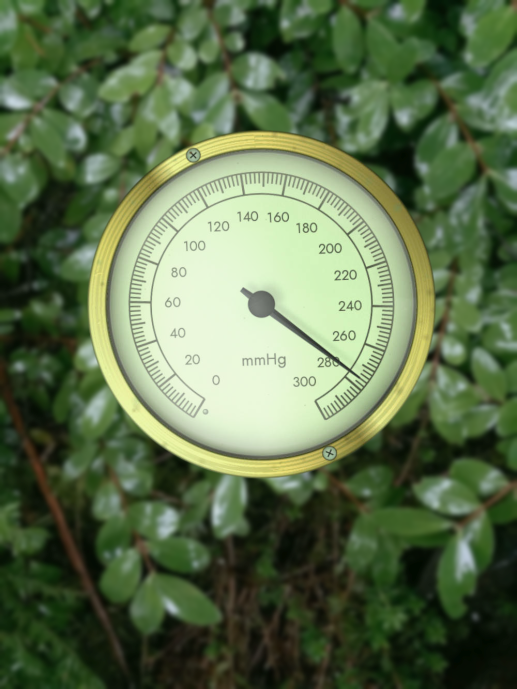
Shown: 276 mmHg
